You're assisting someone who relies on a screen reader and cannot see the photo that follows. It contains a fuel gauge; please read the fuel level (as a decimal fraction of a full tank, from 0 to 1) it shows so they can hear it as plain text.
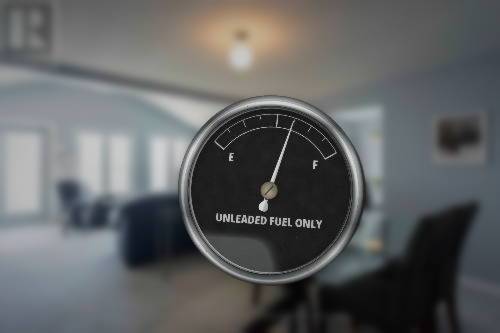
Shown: 0.625
